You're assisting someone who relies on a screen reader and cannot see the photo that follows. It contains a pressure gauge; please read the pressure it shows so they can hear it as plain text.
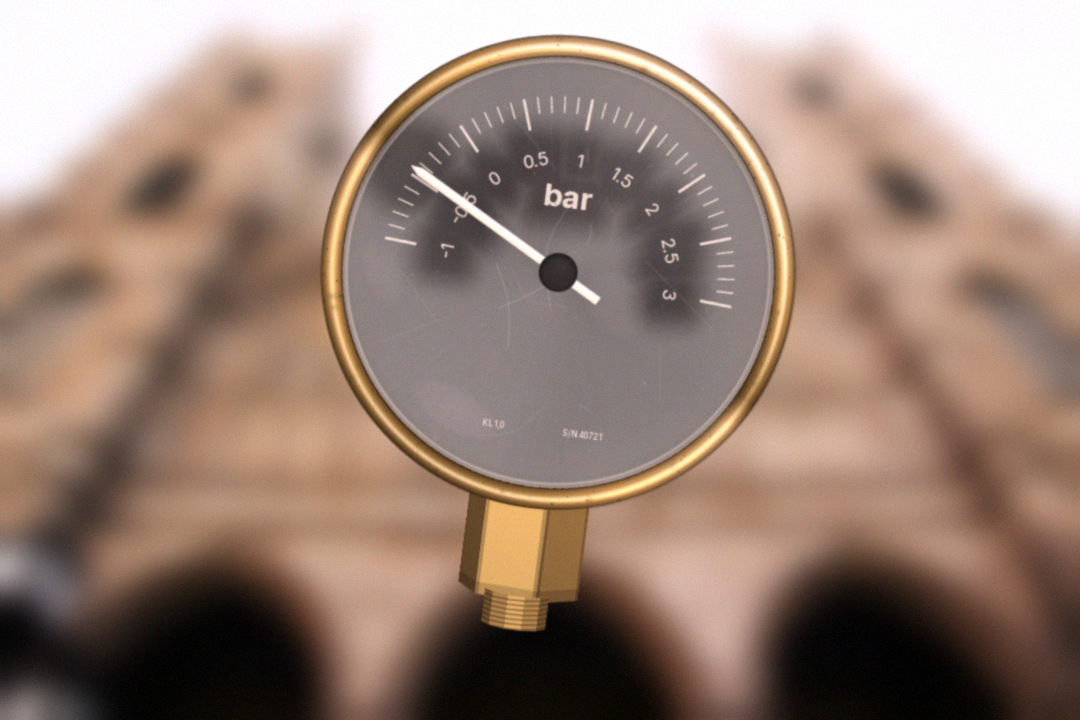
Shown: -0.45 bar
